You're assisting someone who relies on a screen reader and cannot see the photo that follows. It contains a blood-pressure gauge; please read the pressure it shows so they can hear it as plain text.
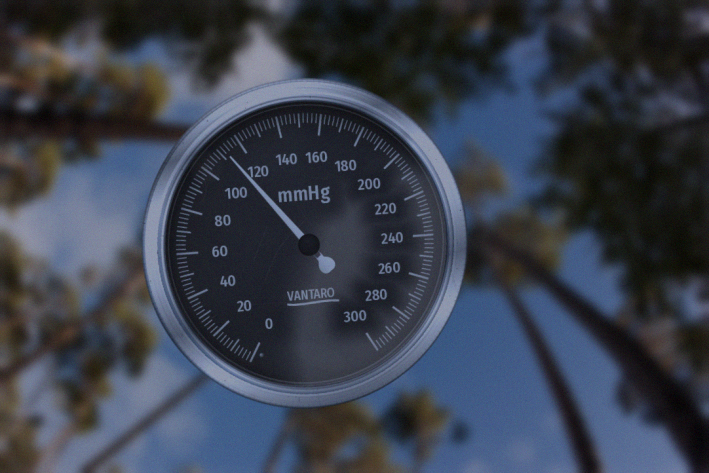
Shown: 112 mmHg
